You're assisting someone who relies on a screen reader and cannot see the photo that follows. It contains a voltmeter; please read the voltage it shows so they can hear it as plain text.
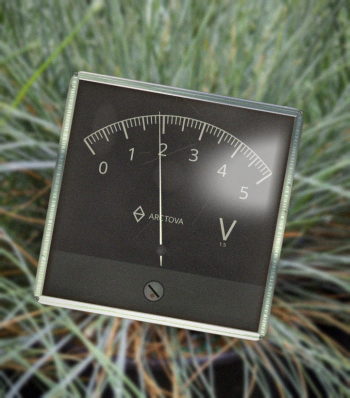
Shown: 1.9 V
